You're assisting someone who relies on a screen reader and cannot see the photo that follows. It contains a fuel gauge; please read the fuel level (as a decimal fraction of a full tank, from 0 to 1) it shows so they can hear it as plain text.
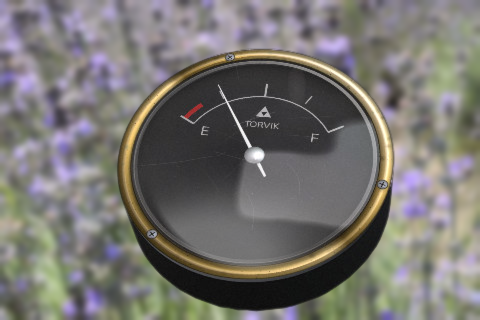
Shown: 0.25
